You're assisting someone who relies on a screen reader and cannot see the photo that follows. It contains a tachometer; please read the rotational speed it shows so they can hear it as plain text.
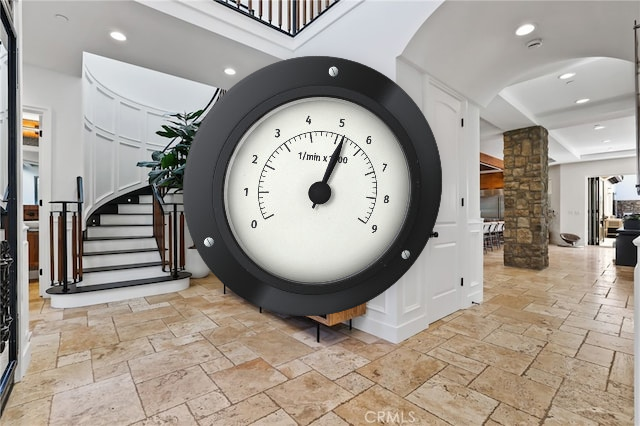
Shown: 5200 rpm
